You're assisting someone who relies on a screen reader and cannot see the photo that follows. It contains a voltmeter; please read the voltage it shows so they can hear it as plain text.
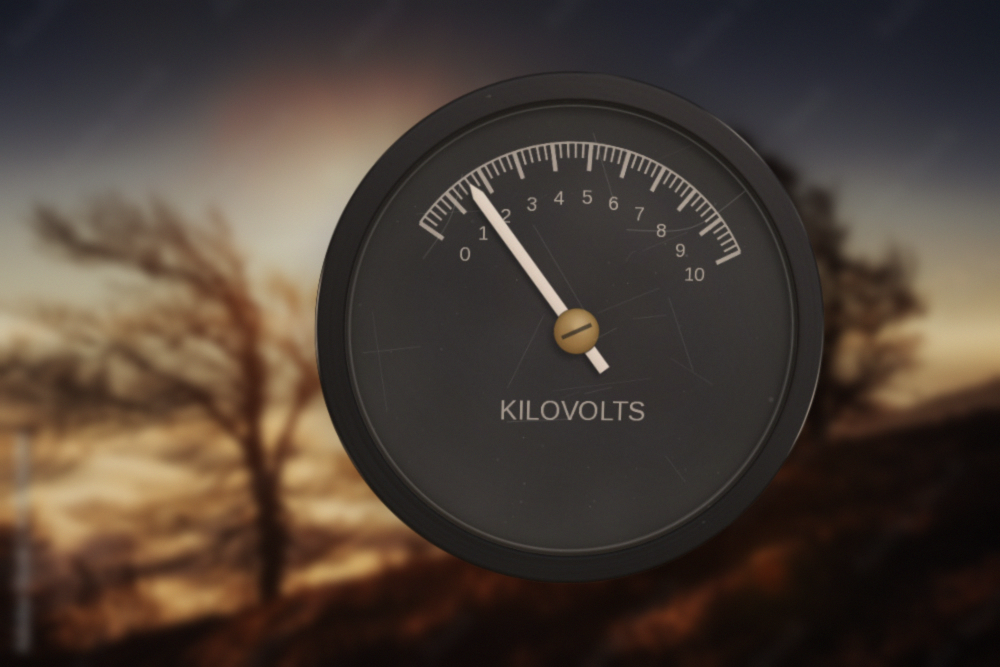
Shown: 1.6 kV
